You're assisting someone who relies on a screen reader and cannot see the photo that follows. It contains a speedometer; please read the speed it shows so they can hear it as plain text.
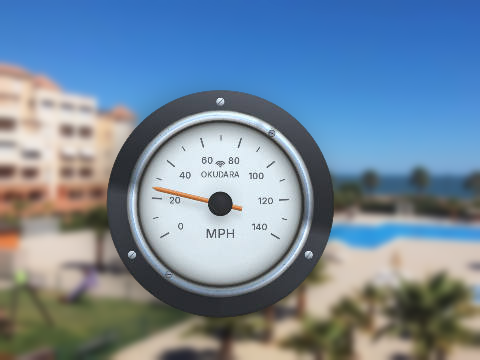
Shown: 25 mph
